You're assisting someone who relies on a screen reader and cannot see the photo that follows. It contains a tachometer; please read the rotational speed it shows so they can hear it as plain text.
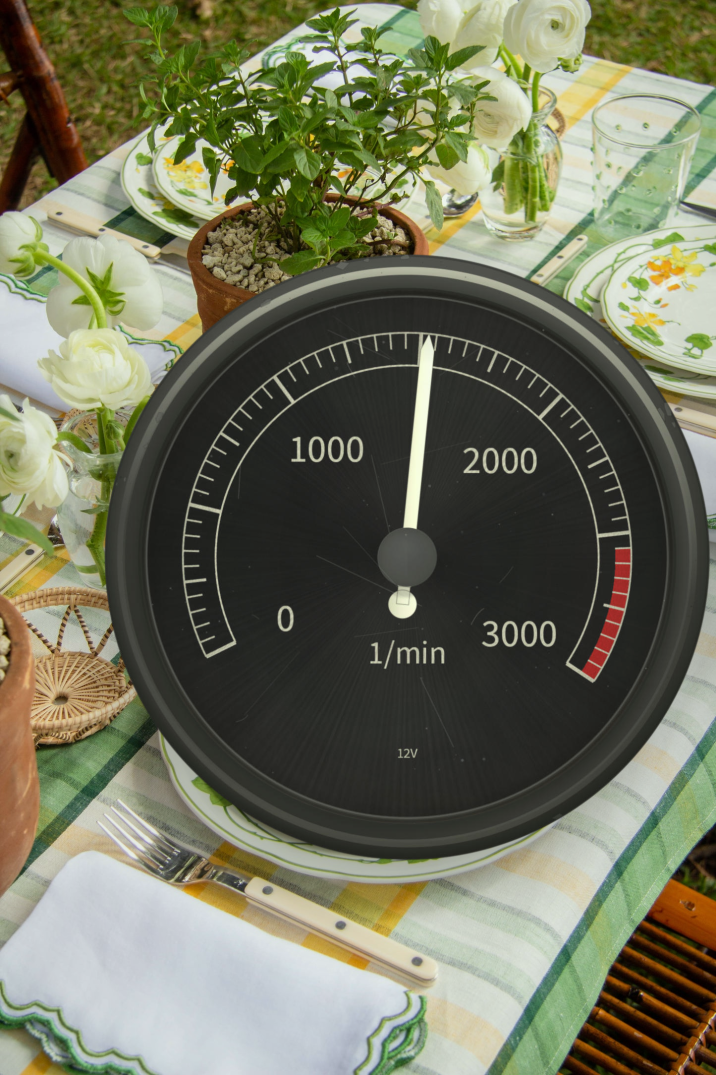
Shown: 1525 rpm
